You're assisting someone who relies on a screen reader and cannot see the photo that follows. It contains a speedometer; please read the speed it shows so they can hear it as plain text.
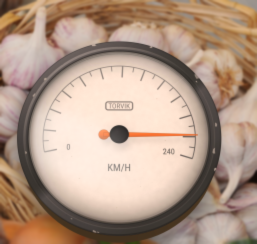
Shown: 220 km/h
